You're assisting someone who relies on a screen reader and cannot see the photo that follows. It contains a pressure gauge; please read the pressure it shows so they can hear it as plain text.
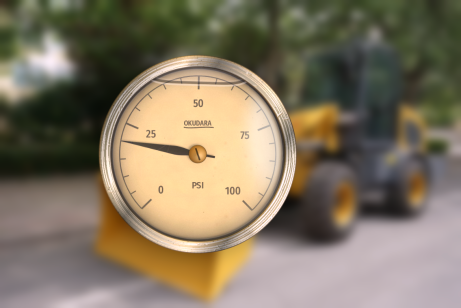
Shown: 20 psi
